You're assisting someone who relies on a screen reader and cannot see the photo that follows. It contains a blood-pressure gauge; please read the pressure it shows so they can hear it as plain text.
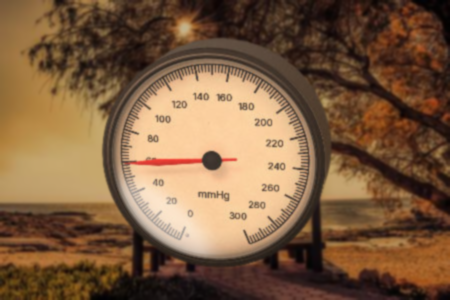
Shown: 60 mmHg
